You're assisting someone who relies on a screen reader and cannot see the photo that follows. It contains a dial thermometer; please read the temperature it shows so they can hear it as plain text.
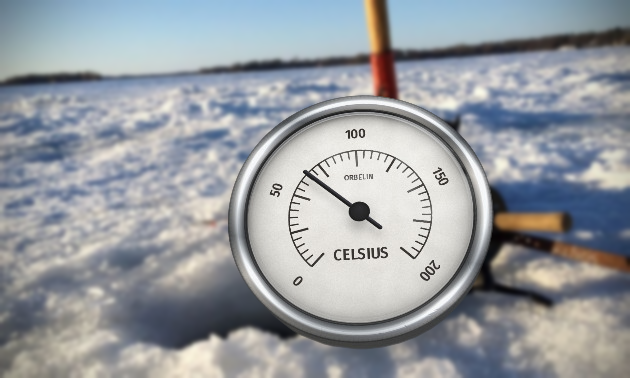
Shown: 65 °C
